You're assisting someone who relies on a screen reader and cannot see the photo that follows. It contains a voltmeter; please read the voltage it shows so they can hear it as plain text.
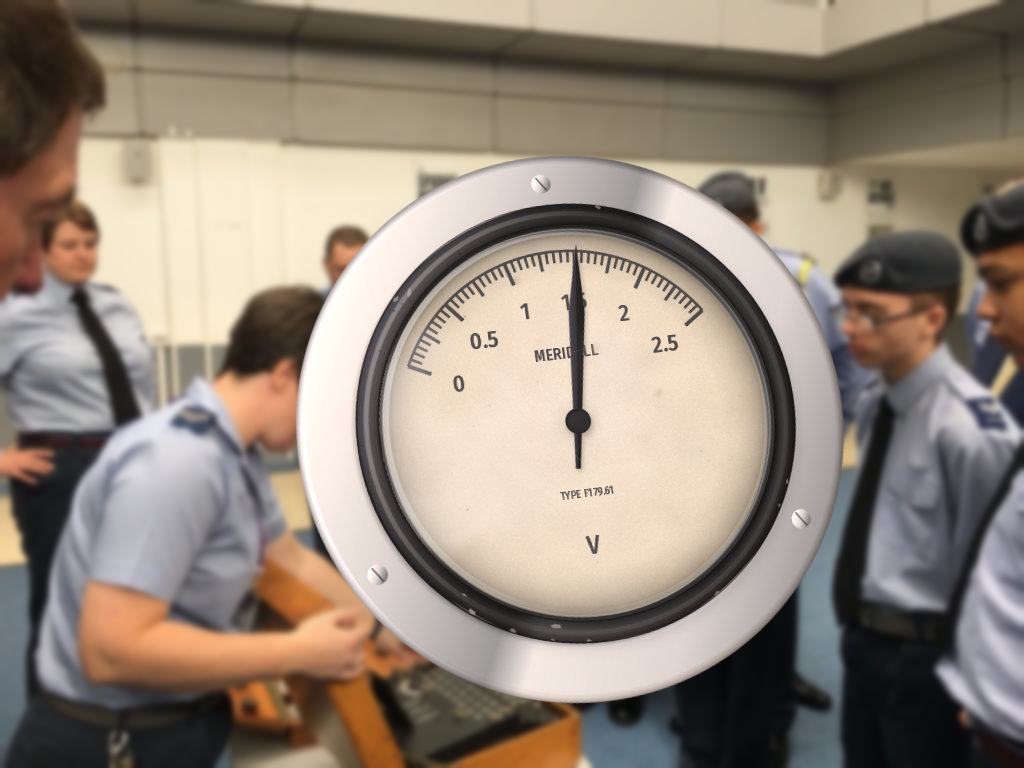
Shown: 1.5 V
